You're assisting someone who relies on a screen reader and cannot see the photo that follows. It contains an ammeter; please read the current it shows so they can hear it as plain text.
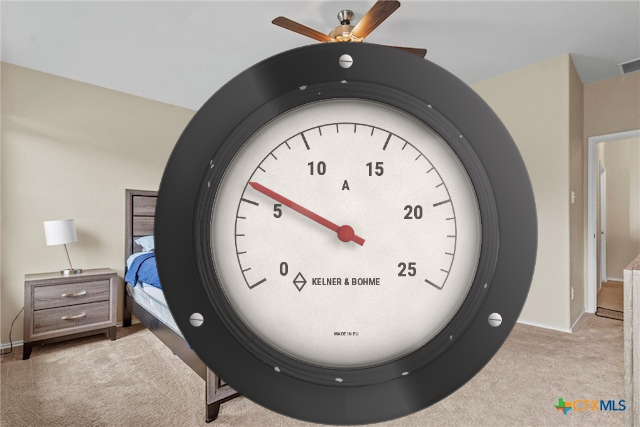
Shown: 6 A
